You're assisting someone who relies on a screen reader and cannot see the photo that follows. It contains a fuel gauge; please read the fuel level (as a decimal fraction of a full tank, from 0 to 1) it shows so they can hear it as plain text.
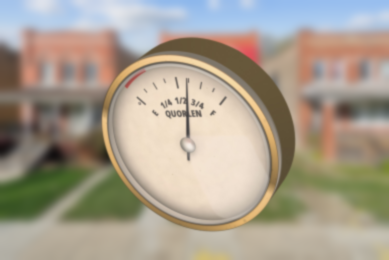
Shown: 0.625
